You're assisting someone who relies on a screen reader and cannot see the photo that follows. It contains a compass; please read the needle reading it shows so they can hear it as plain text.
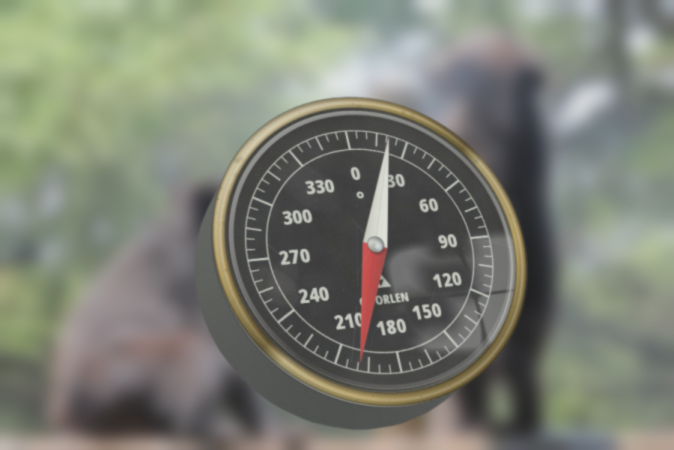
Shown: 200 °
